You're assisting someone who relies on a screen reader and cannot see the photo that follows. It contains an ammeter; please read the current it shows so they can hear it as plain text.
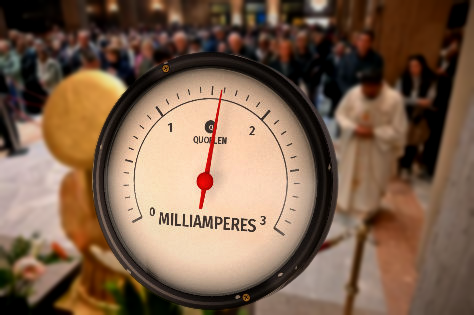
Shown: 1.6 mA
